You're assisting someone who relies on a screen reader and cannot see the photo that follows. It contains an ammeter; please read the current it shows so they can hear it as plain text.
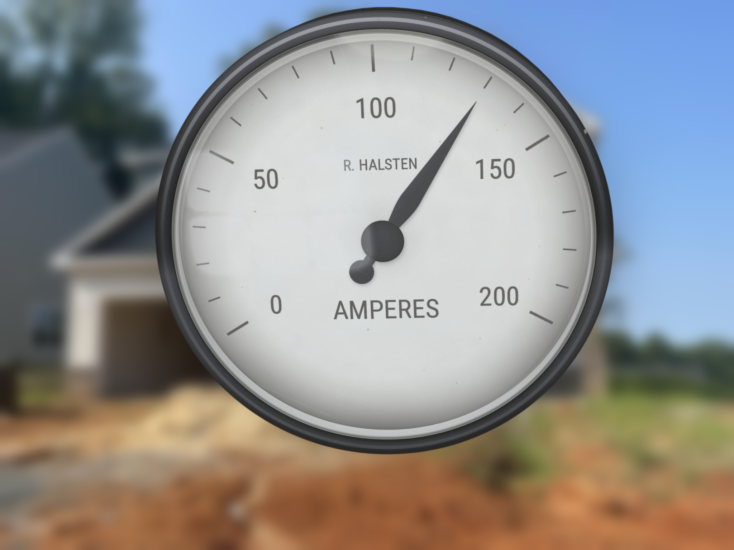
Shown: 130 A
